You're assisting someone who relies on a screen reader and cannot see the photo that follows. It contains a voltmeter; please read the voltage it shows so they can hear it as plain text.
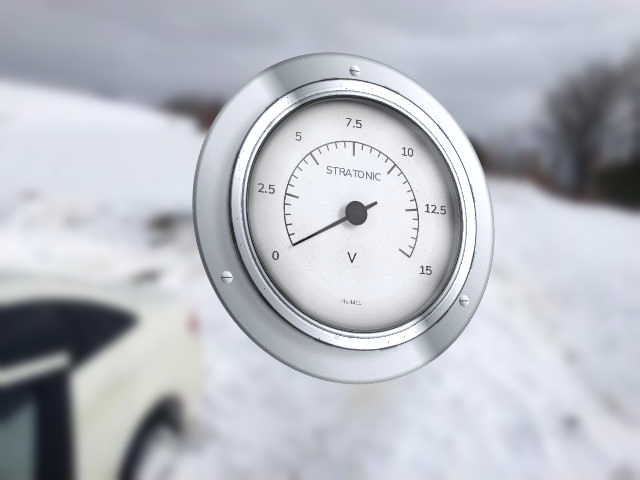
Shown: 0 V
